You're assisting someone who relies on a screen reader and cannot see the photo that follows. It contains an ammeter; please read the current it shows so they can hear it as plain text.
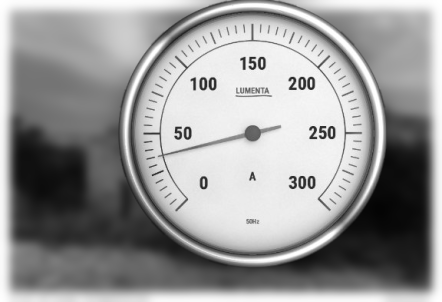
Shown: 35 A
